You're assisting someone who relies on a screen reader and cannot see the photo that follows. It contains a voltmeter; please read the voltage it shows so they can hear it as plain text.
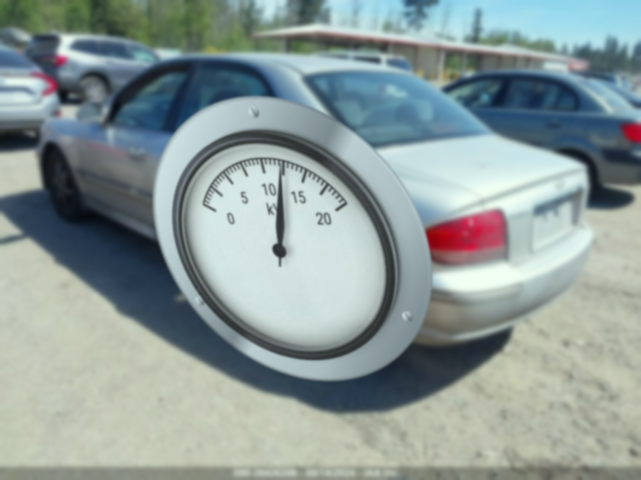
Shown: 12.5 kV
